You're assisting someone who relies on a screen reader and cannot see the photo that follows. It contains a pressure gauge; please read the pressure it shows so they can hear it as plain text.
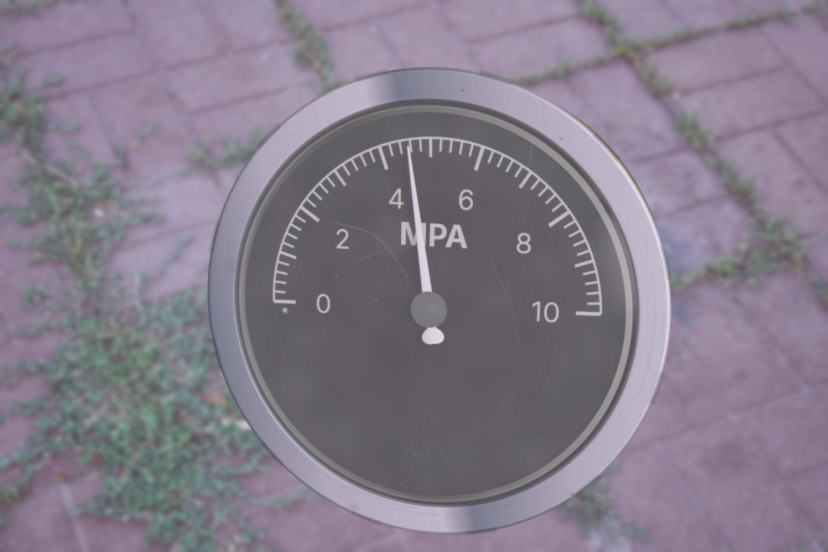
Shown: 4.6 MPa
